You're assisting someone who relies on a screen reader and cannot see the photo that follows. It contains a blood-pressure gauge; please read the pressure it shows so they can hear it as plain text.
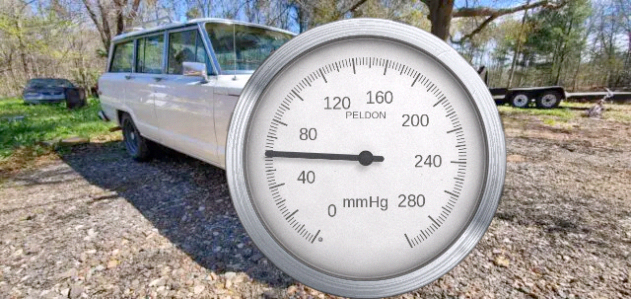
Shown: 60 mmHg
